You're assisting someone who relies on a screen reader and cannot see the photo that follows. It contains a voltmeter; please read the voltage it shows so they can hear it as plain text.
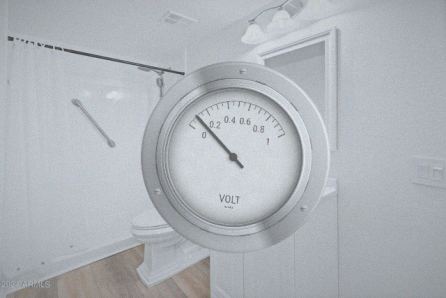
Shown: 0.1 V
